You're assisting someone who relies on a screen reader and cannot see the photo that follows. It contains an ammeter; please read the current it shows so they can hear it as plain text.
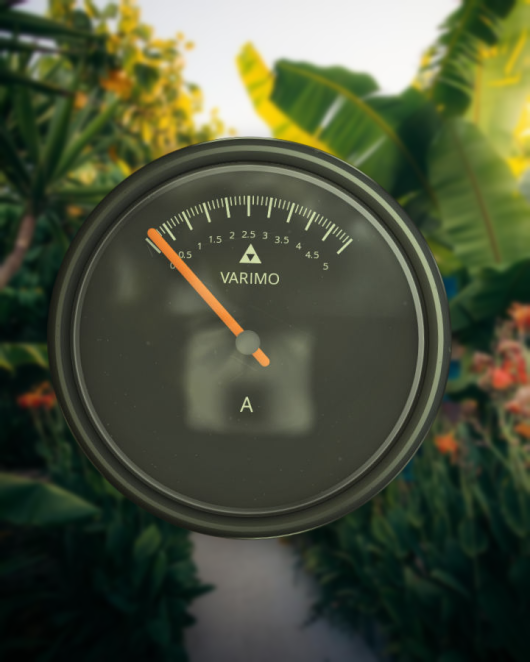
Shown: 0.2 A
